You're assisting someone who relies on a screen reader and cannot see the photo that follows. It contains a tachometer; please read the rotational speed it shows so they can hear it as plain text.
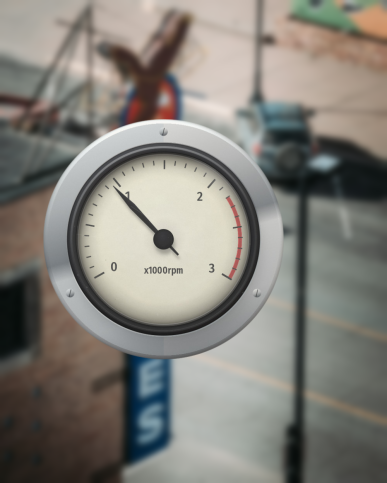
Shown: 950 rpm
